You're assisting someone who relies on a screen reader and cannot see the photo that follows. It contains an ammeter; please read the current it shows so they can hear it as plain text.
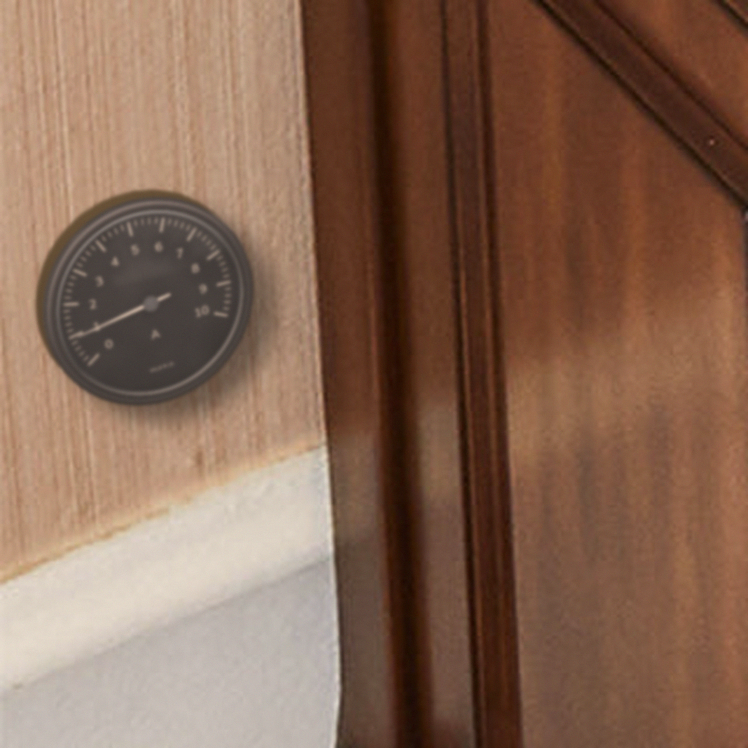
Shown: 1 A
